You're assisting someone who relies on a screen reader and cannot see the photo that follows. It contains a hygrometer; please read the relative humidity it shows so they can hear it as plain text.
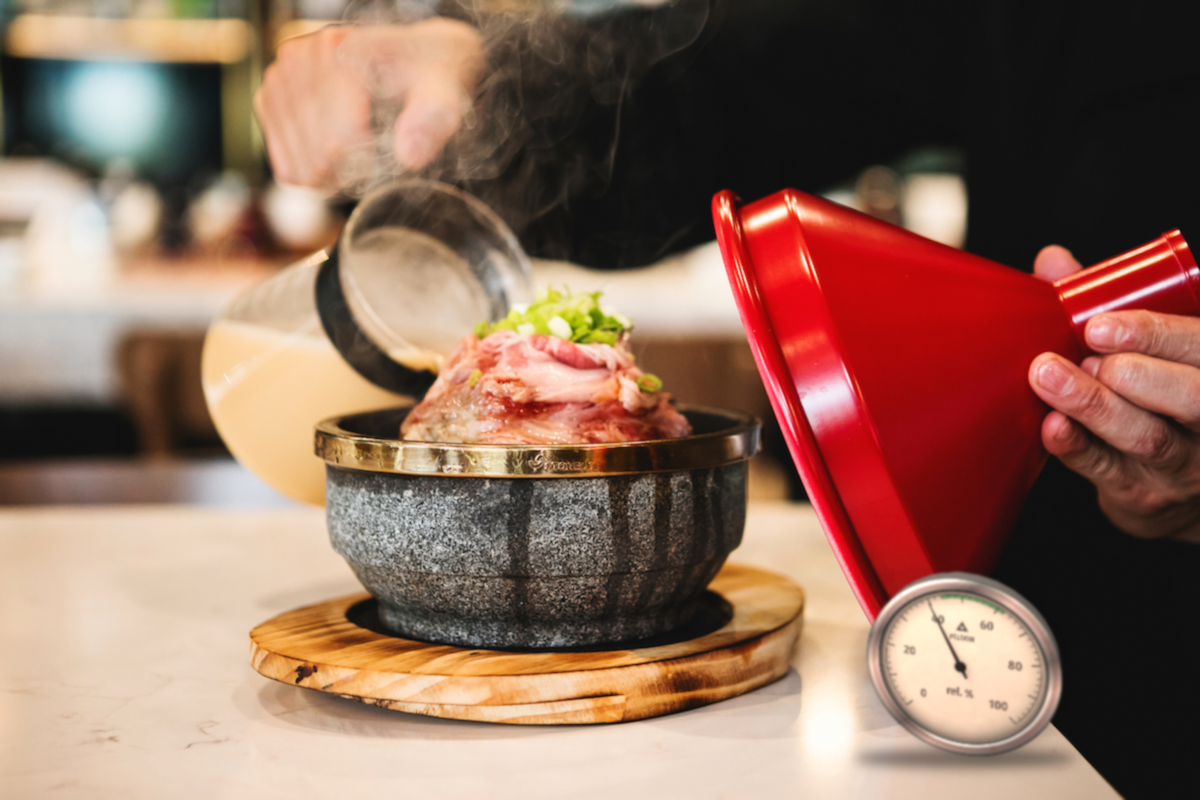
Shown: 40 %
